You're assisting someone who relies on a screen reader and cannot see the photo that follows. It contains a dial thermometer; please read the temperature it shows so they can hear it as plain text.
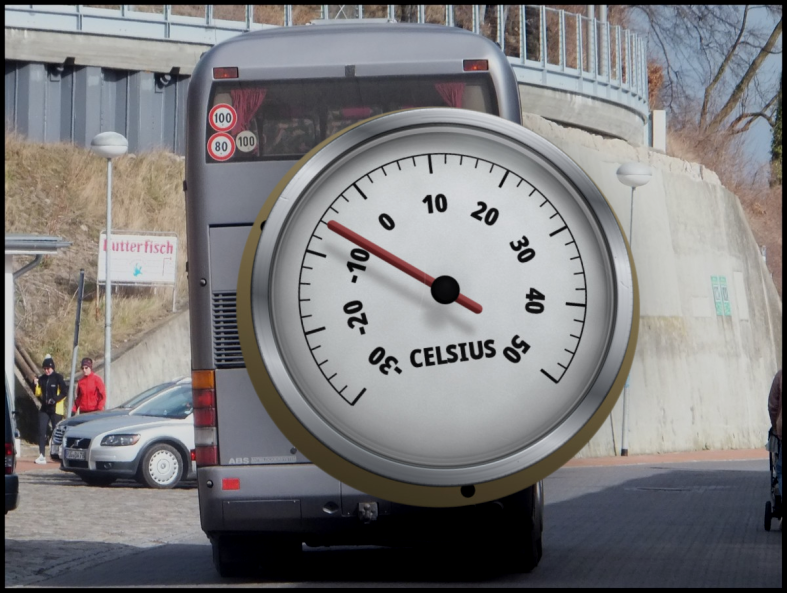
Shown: -6 °C
